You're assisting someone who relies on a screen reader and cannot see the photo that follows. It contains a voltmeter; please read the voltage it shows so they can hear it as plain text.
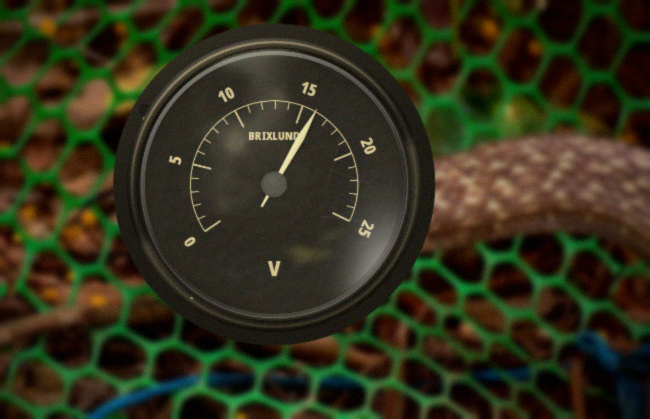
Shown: 16 V
